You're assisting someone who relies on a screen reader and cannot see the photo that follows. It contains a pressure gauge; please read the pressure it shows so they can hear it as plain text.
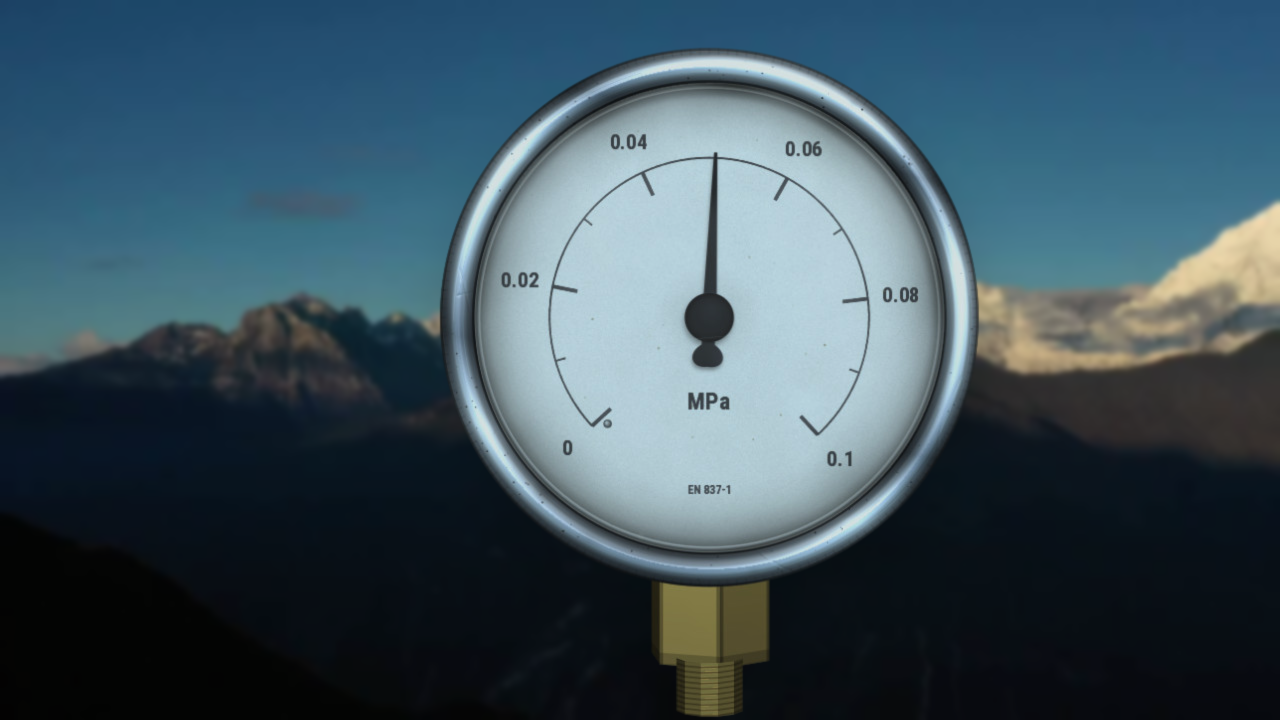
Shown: 0.05 MPa
